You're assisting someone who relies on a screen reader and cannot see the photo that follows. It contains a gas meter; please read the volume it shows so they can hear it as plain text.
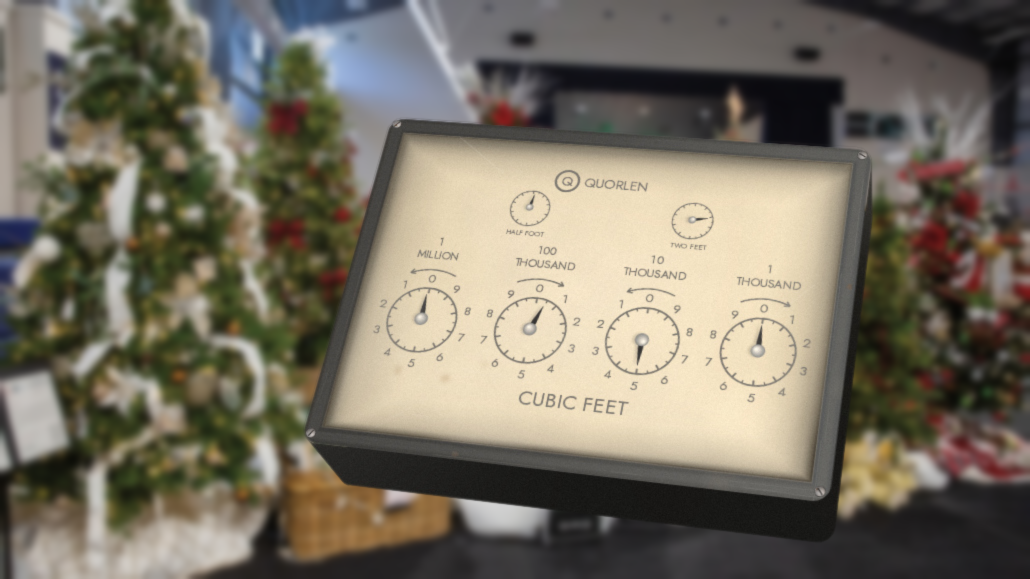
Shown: 5000 ft³
